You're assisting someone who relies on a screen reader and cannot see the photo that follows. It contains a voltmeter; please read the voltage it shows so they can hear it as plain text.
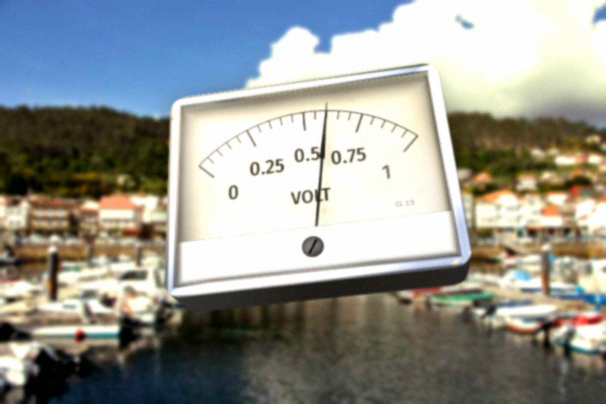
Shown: 0.6 V
